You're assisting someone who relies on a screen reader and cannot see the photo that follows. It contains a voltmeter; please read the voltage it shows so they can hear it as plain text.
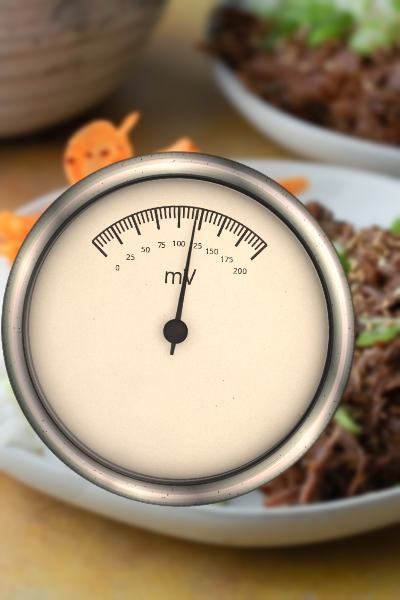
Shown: 120 mV
